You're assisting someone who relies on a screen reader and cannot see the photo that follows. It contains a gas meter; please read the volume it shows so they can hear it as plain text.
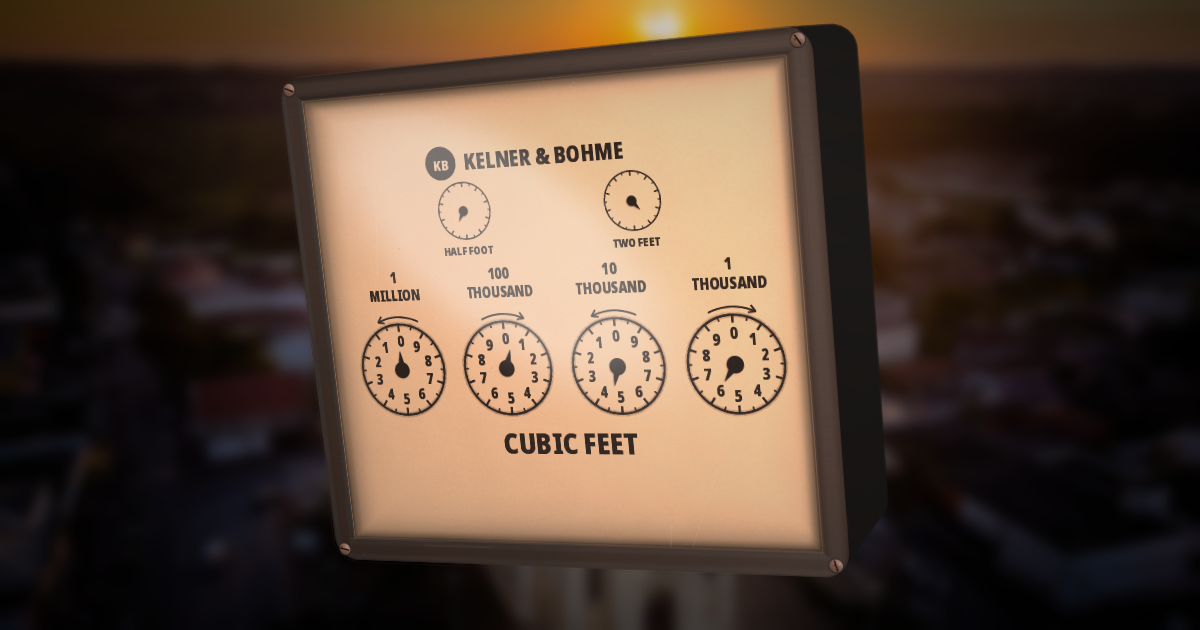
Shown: 4600 ft³
